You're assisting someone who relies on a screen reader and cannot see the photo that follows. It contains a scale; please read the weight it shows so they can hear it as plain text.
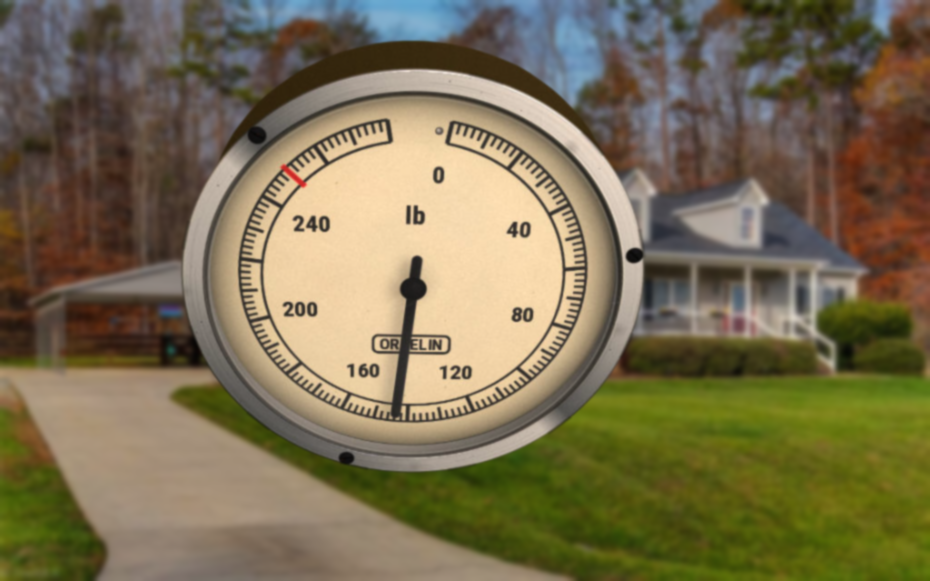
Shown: 144 lb
